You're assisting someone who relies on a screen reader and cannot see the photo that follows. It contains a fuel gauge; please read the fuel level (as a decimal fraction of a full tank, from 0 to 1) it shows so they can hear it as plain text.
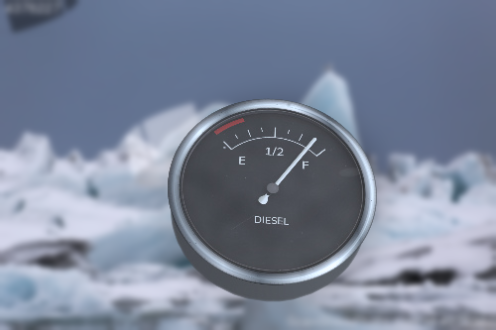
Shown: 0.875
